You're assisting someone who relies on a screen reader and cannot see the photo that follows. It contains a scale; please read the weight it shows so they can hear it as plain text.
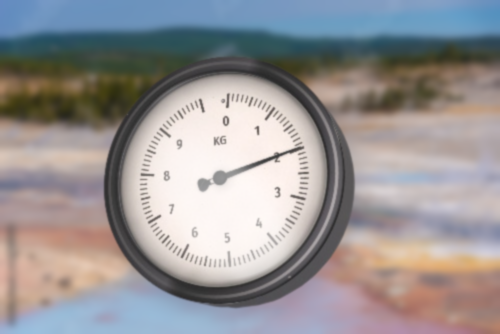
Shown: 2 kg
